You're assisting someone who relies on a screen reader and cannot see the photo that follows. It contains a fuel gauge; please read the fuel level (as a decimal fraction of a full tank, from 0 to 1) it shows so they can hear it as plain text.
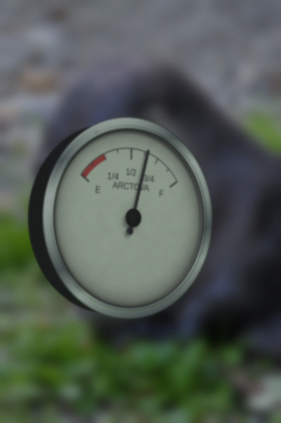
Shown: 0.625
